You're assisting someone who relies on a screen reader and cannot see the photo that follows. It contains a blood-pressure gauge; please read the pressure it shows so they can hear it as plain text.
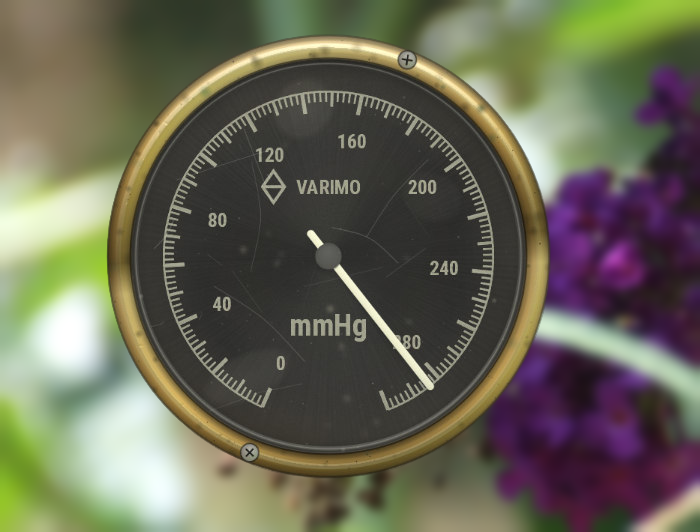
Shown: 284 mmHg
